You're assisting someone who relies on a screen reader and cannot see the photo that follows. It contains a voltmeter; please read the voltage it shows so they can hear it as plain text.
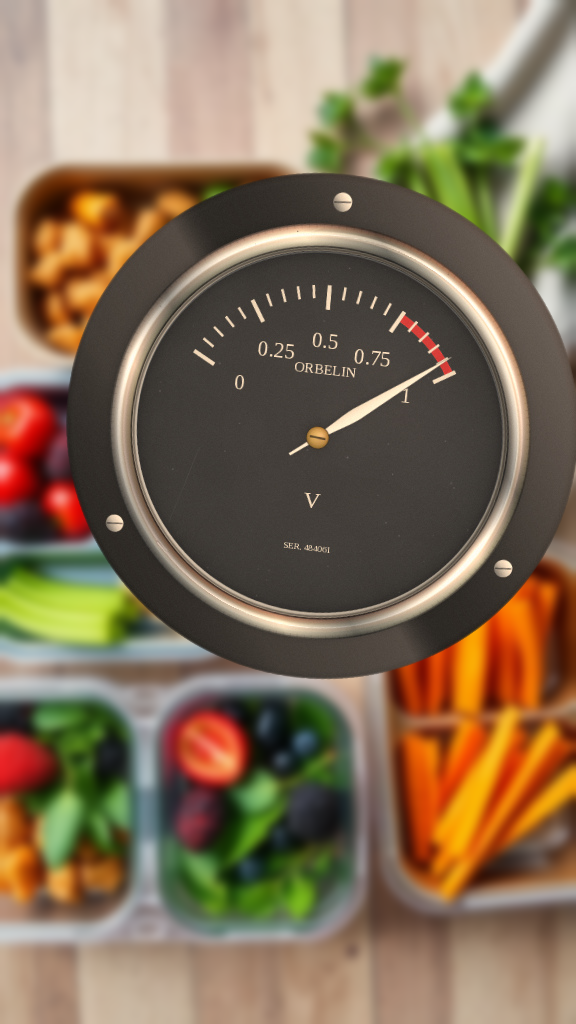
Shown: 0.95 V
